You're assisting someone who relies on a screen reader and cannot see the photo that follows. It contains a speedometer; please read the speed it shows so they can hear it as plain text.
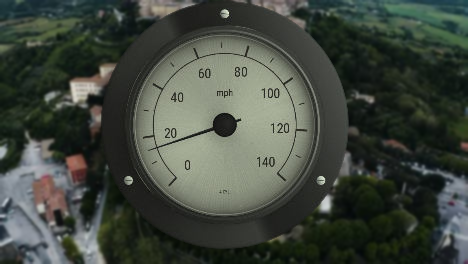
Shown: 15 mph
